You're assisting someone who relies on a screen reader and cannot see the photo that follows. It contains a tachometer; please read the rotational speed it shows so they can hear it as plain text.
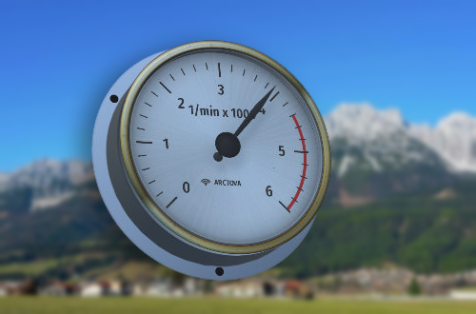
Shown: 3900 rpm
